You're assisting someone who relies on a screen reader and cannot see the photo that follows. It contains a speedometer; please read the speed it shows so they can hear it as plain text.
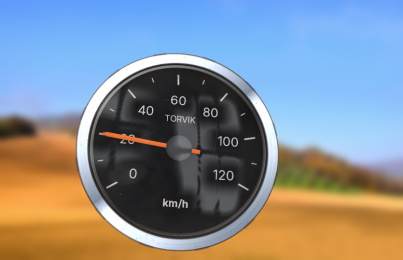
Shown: 20 km/h
